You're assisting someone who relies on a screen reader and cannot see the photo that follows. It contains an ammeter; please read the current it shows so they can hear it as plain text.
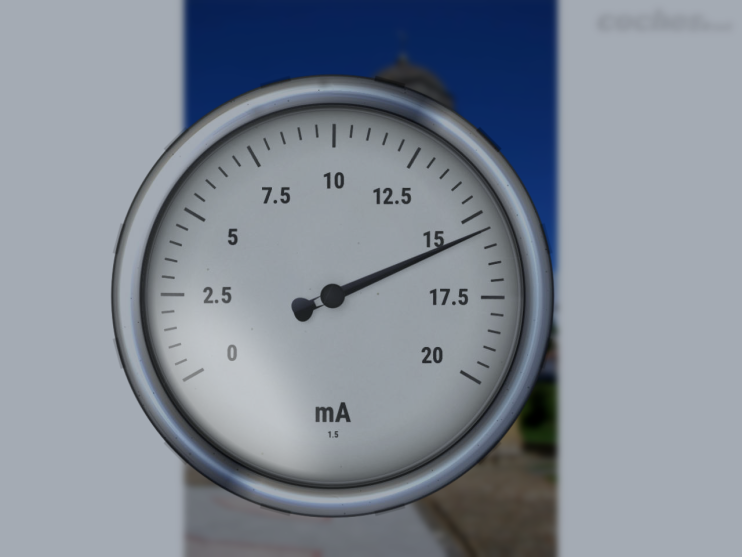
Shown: 15.5 mA
